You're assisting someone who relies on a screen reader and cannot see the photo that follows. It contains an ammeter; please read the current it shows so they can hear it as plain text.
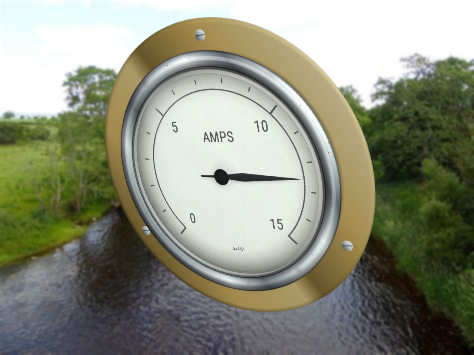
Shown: 12.5 A
